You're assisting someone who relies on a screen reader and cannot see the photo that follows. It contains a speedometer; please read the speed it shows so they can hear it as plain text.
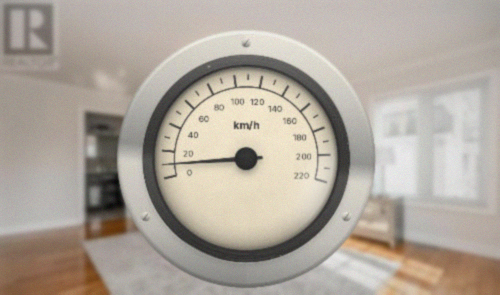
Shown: 10 km/h
